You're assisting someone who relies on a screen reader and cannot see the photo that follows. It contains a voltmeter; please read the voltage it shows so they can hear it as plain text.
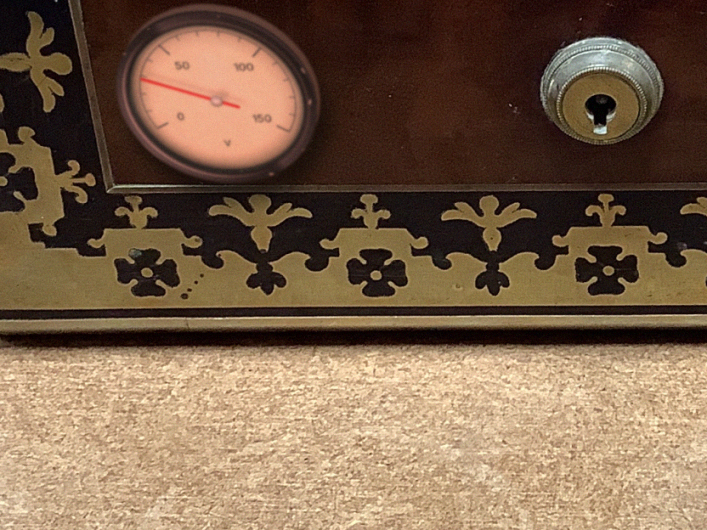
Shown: 30 V
